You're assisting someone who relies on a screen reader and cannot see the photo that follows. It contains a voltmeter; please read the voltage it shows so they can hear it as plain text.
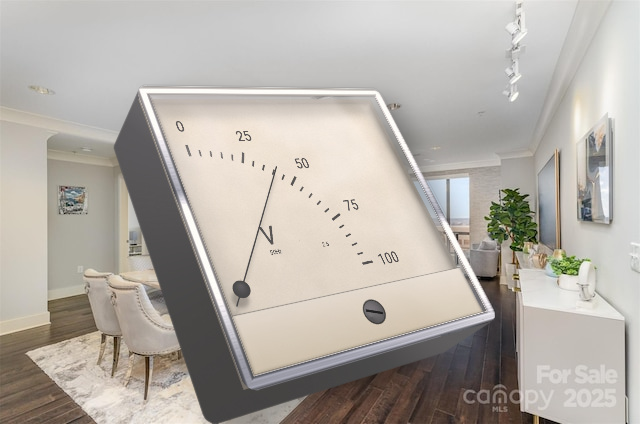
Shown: 40 V
